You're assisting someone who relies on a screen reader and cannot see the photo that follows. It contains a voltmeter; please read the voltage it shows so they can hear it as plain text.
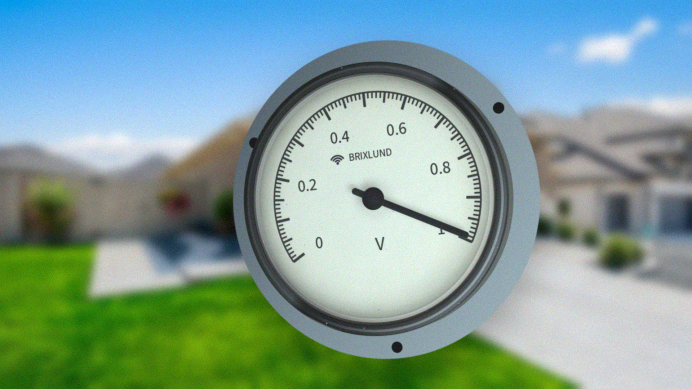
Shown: 0.99 V
